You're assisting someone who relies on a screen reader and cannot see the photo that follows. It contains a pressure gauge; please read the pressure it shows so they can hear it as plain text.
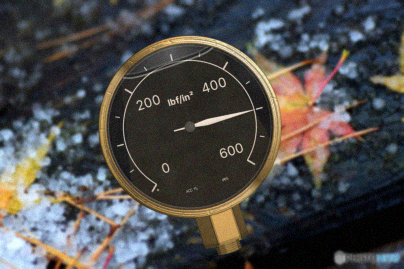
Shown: 500 psi
